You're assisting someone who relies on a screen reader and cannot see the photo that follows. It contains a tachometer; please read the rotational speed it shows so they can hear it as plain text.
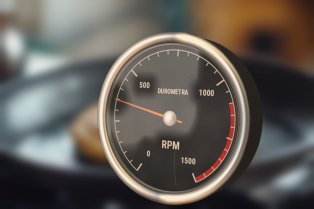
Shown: 350 rpm
